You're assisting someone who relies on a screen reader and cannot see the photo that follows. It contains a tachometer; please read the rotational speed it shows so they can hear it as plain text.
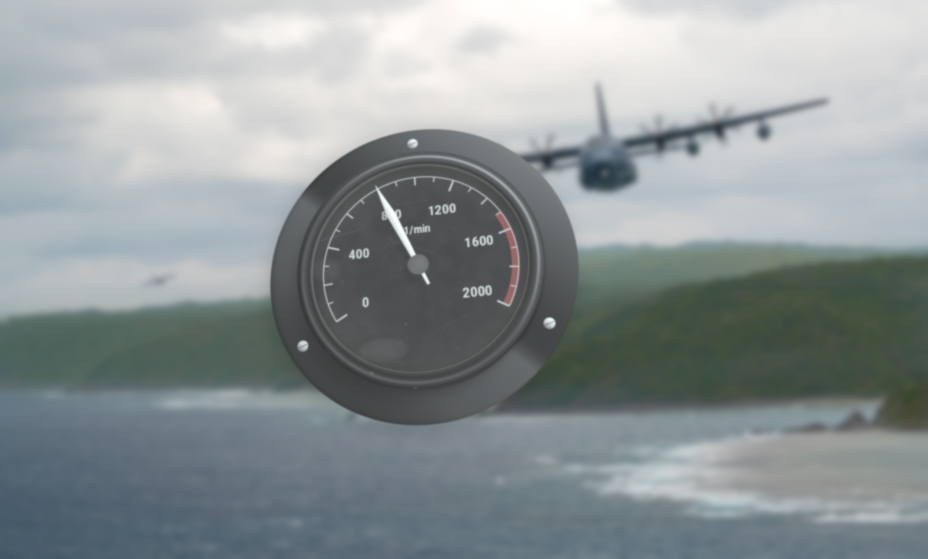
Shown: 800 rpm
